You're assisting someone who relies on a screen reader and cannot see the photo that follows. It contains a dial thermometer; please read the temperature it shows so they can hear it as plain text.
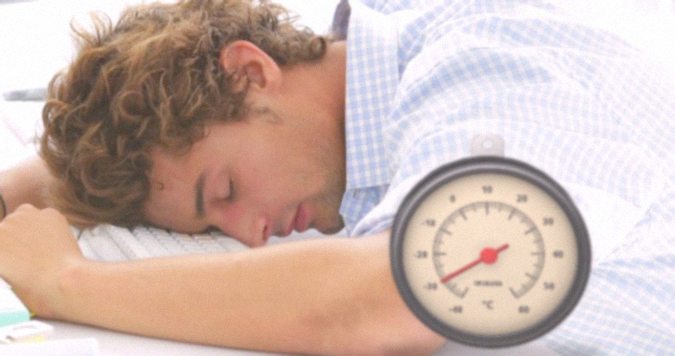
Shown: -30 °C
